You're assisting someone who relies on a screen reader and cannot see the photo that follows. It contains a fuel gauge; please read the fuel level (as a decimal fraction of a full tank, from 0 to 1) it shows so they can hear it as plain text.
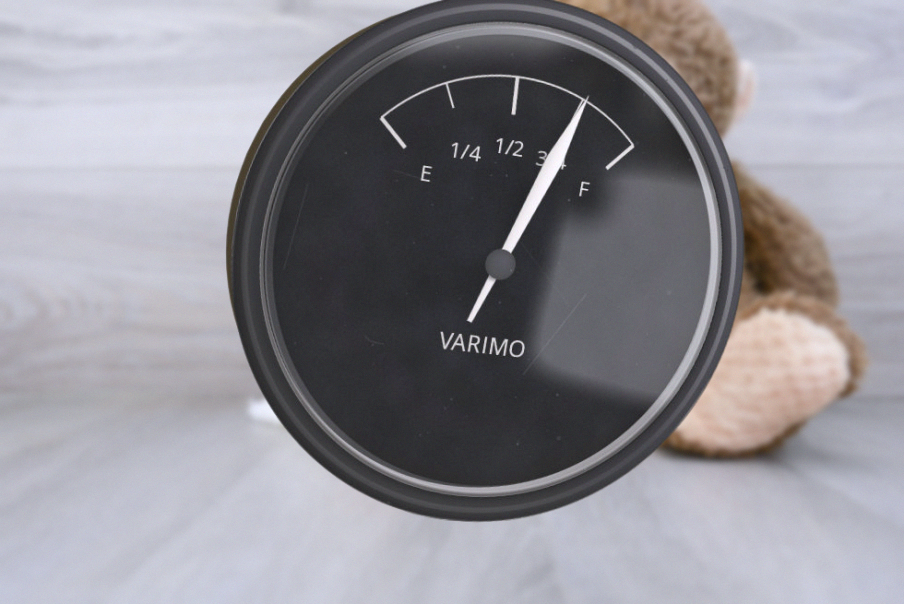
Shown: 0.75
